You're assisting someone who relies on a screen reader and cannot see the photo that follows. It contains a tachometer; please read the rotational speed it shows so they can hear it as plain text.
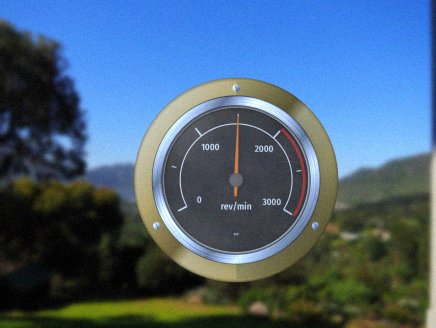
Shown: 1500 rpm
